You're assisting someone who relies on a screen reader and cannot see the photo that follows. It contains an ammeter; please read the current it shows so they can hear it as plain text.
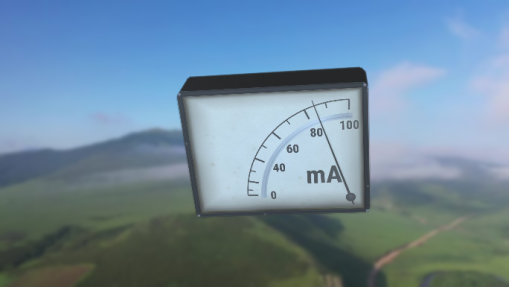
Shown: 85 mA
